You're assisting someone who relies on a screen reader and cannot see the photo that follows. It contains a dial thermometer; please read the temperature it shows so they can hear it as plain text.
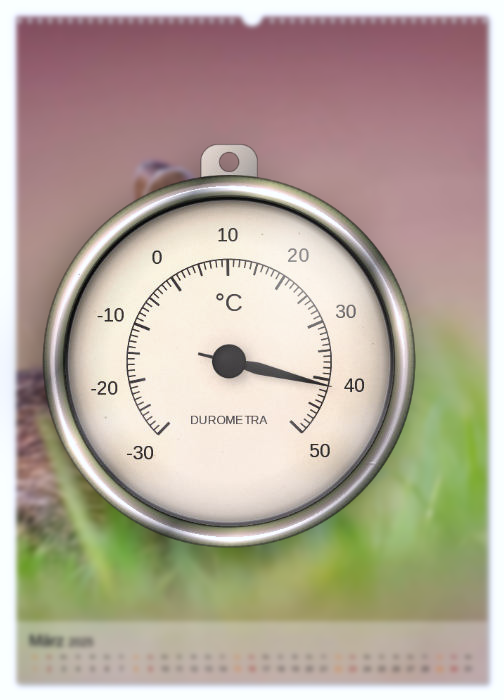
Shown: 41 °C
